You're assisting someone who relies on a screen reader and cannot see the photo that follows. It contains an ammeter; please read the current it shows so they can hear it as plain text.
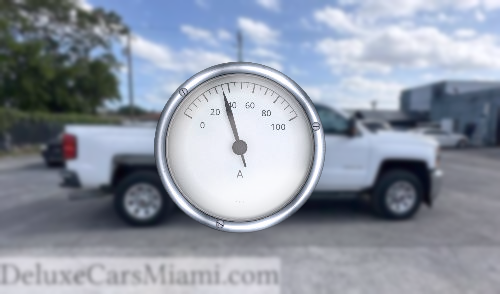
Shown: 35 A
